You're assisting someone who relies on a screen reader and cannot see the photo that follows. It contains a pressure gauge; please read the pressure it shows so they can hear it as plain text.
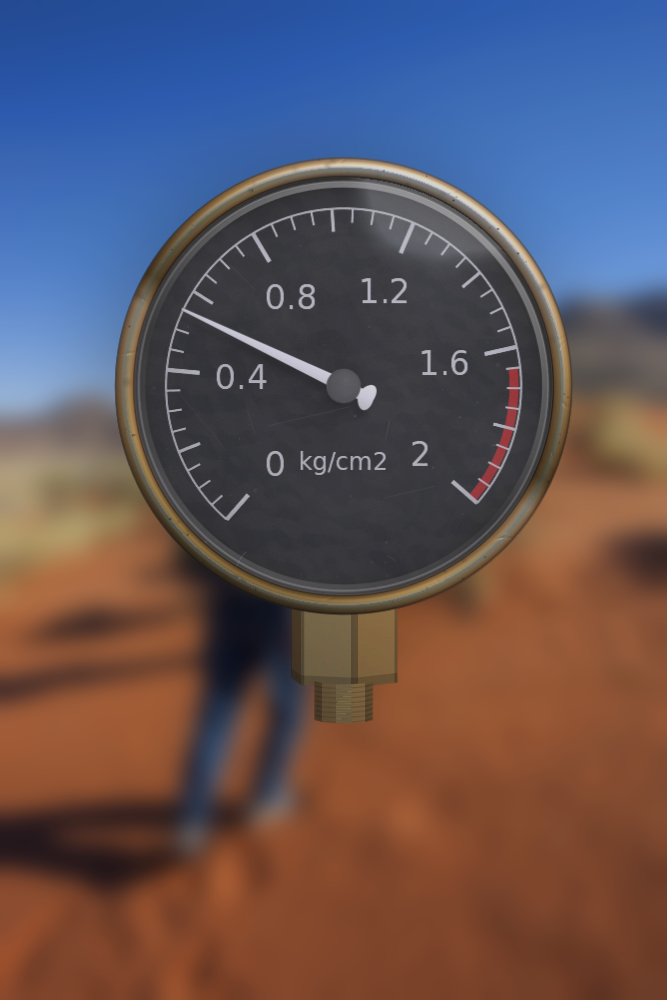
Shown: 0.55 kg/cm²
